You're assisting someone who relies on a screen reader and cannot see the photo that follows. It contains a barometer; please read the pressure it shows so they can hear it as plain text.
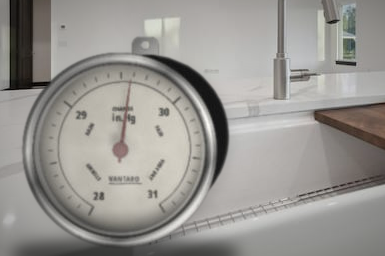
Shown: 29.6 inHg
